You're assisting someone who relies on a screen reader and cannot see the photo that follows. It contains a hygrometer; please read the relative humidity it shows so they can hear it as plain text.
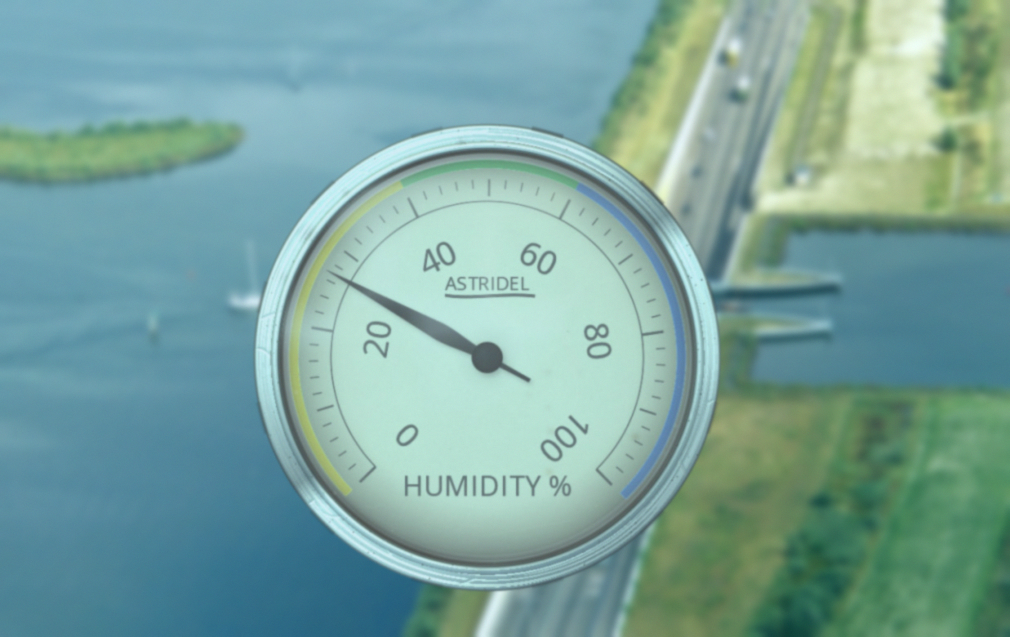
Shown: 27 %
